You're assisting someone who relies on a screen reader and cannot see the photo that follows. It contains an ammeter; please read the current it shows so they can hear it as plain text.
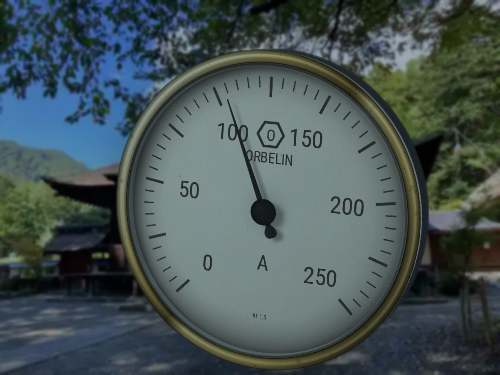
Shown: 105 A
